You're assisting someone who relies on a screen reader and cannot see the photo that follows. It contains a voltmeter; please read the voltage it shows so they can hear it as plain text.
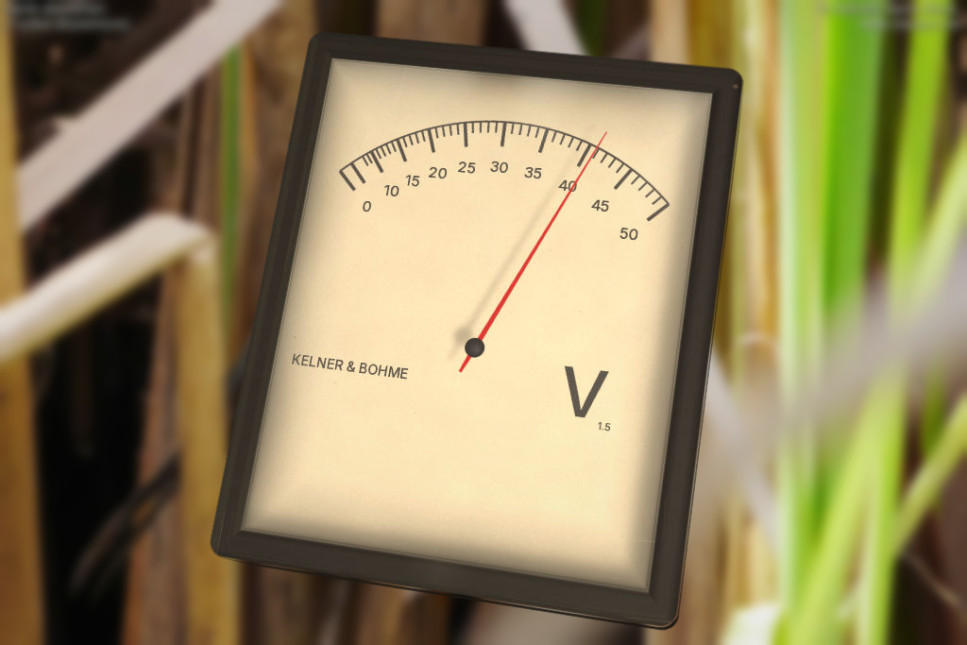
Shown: 41 V
